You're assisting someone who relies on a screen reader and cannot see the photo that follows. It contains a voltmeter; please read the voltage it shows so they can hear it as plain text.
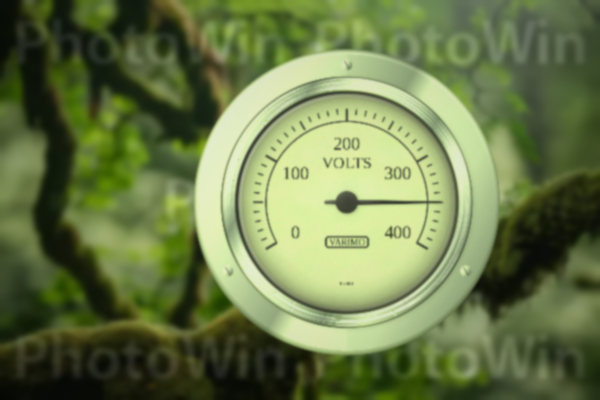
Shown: 350 V
